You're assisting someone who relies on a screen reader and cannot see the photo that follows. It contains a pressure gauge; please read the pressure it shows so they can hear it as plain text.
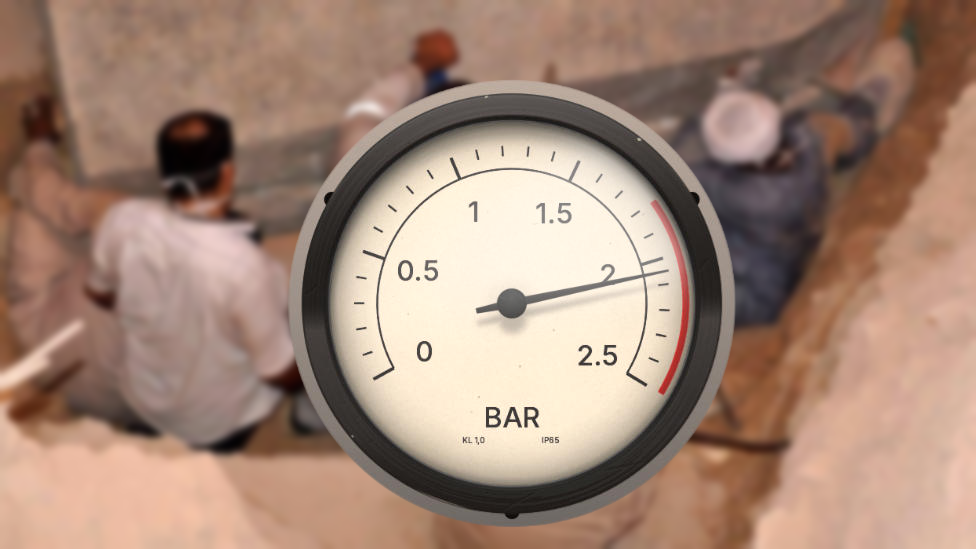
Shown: 2.05 bar
